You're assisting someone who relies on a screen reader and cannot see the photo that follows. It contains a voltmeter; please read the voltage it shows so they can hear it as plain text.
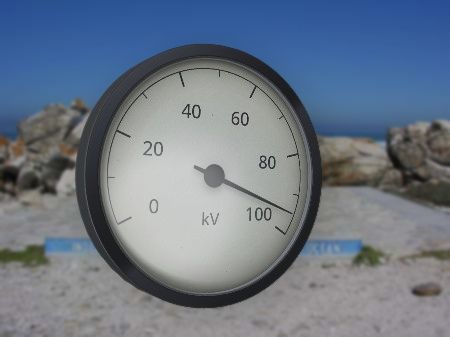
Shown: 95 kV
